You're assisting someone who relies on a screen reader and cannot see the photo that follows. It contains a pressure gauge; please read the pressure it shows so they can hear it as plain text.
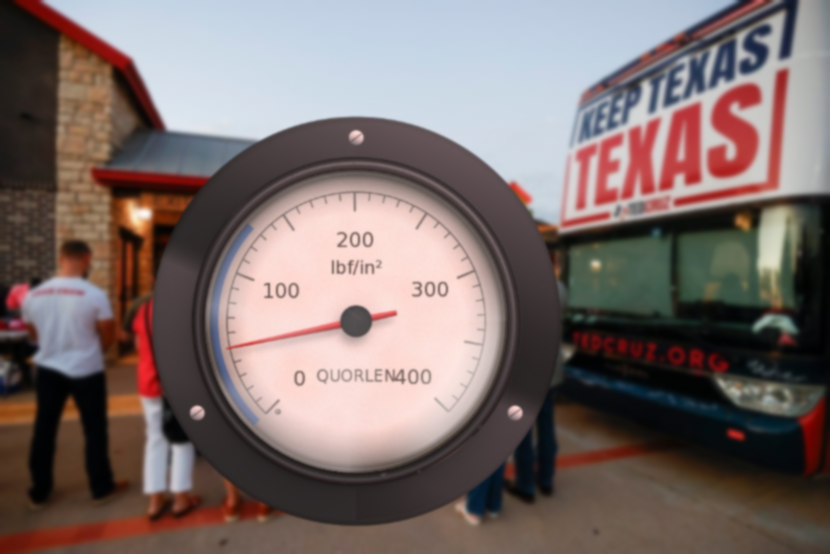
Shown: 50 psi
